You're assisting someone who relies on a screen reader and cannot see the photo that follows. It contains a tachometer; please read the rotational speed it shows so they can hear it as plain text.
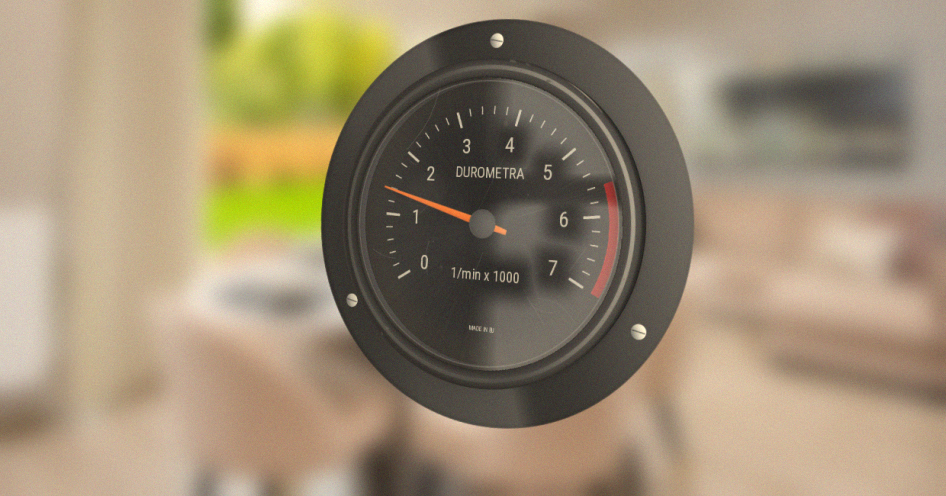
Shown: 1400 rpm
